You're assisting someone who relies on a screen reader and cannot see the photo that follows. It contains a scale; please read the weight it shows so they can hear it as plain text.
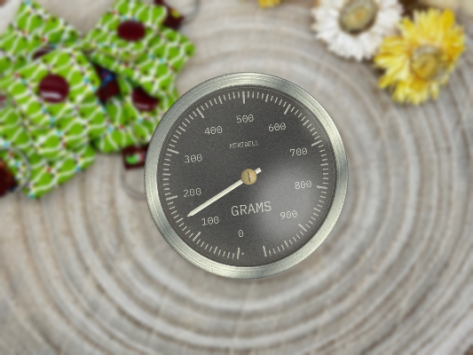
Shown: 150 g
